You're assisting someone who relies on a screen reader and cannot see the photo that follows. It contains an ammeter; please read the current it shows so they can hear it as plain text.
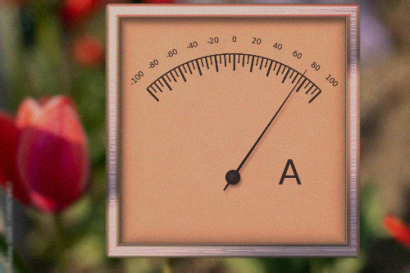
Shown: 75 A
